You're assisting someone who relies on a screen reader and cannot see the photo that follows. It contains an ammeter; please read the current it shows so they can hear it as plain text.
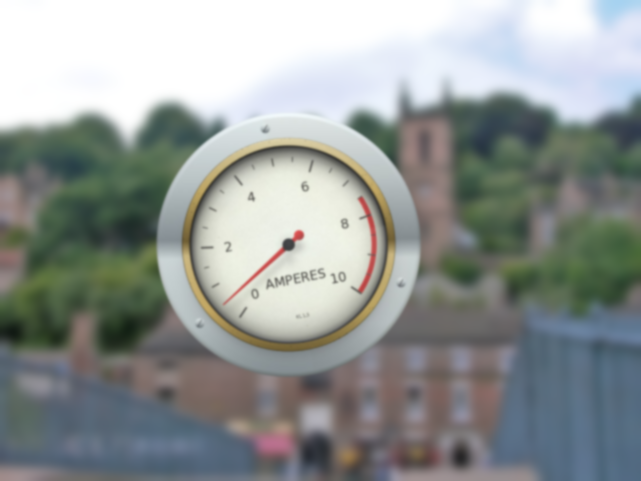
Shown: 0.5 A
